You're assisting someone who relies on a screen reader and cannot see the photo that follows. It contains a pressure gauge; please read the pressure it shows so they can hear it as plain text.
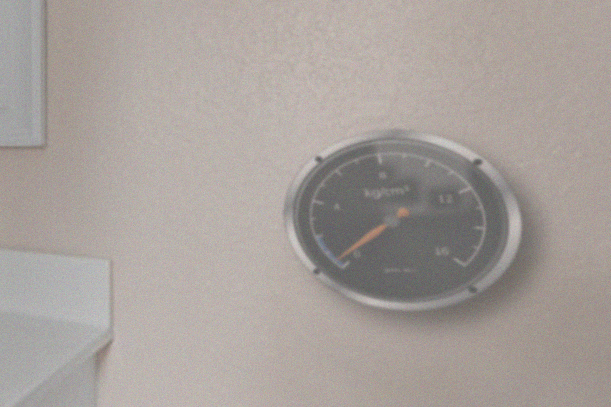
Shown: 0.5 kg/cm²
